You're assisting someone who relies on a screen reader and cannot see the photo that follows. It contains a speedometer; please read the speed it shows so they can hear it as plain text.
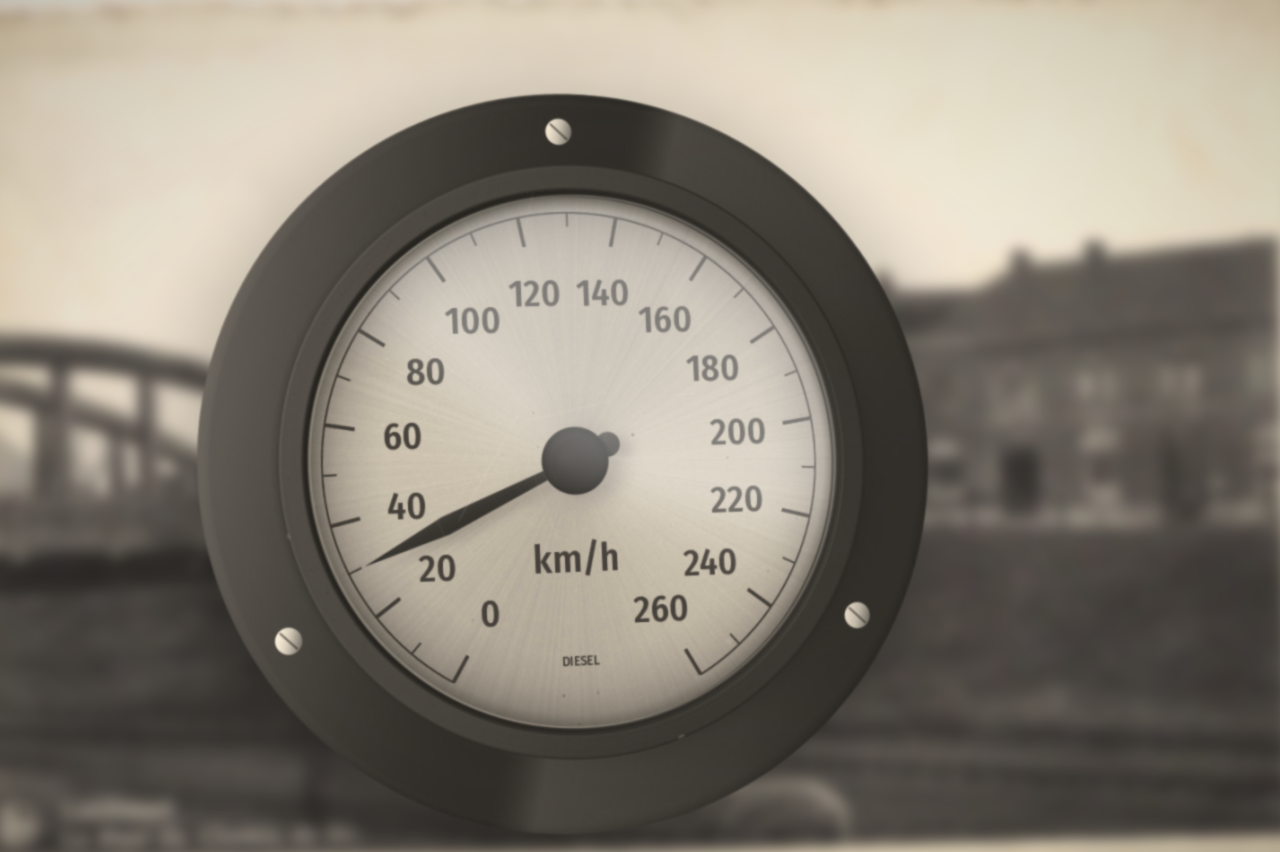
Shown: 30 km/h
